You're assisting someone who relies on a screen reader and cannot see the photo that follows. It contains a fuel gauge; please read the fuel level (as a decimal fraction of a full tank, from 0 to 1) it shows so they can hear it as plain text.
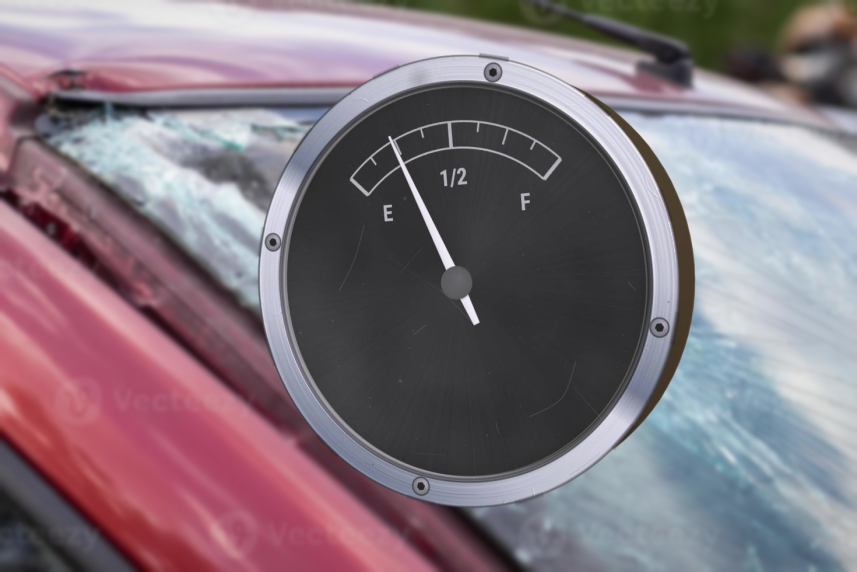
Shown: 0.25
